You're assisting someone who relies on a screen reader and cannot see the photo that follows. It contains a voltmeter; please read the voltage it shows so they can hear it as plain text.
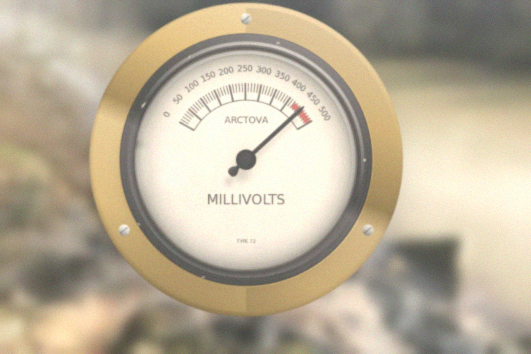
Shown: 450 mV
